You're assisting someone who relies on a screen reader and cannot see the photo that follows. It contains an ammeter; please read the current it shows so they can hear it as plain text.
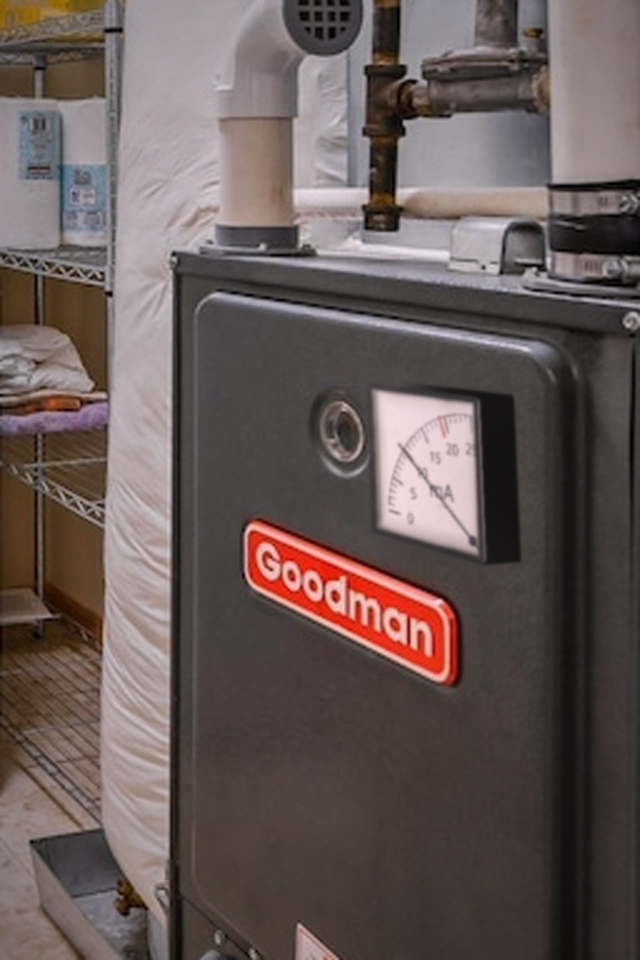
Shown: 10 mA
